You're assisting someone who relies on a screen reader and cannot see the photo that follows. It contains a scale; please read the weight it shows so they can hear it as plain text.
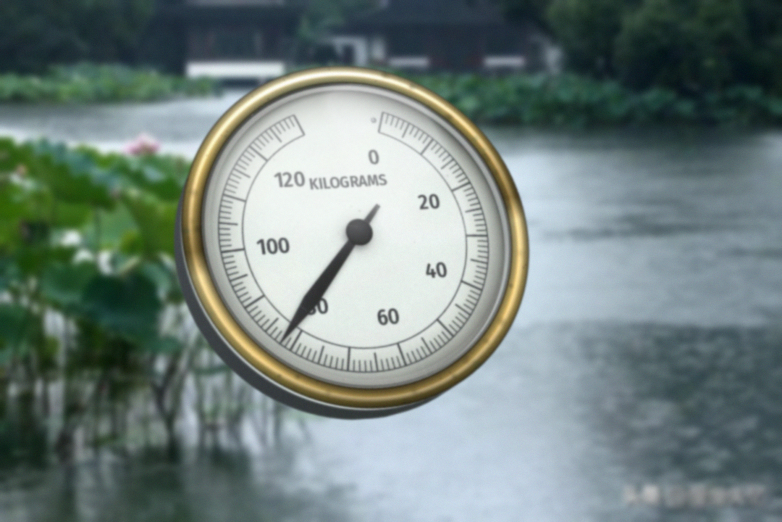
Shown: 82 kg
